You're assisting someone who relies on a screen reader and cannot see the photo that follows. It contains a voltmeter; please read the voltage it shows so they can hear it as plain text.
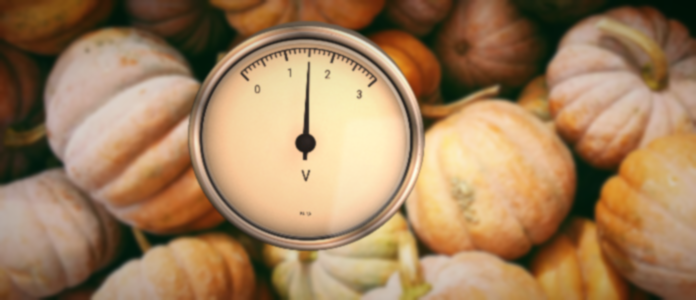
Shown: 1.5 V
